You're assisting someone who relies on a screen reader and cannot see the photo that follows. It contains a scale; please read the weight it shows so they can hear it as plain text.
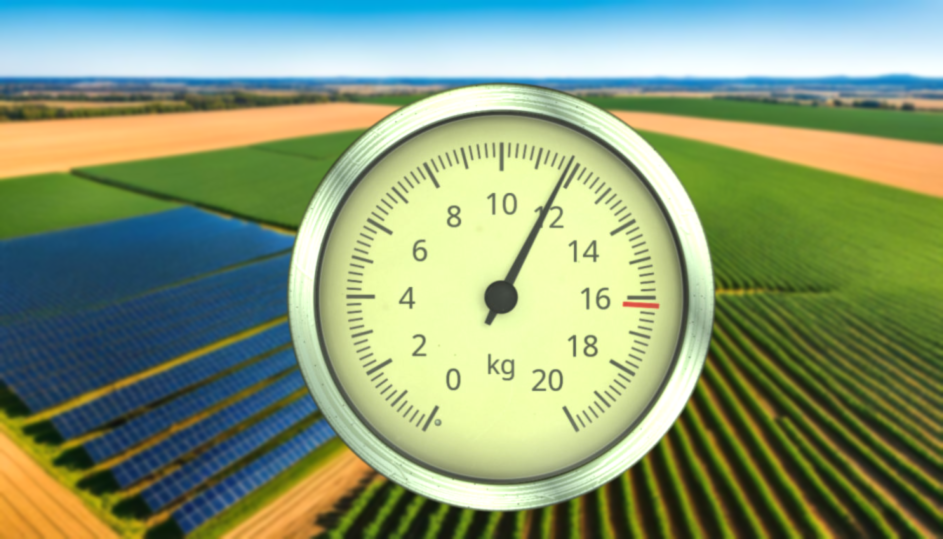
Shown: 11.8 kg
